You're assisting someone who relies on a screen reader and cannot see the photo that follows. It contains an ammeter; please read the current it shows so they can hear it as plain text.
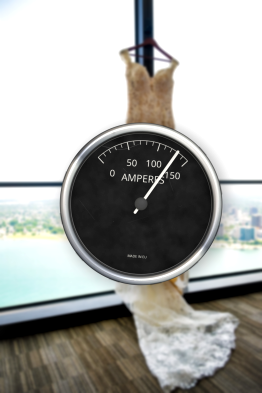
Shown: 130 A
